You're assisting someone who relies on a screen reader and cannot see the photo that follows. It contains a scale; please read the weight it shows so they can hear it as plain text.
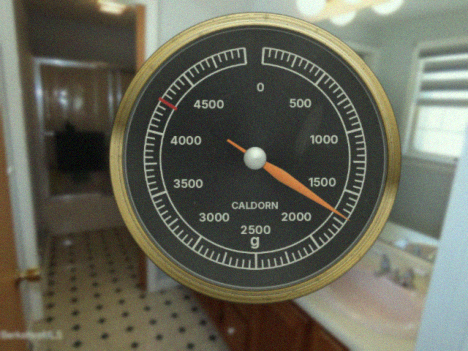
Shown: 1700 g
